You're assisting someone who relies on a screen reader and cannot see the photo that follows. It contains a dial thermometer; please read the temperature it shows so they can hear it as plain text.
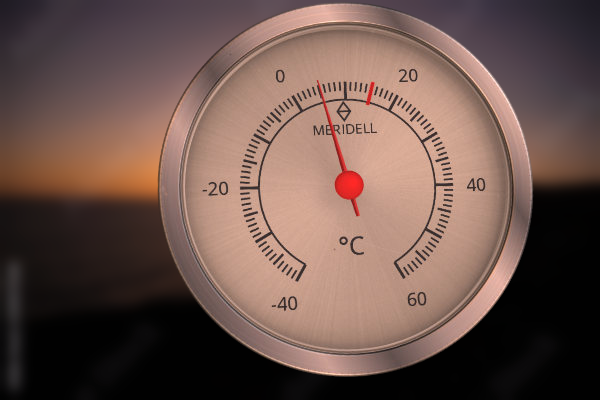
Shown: 5 °C
